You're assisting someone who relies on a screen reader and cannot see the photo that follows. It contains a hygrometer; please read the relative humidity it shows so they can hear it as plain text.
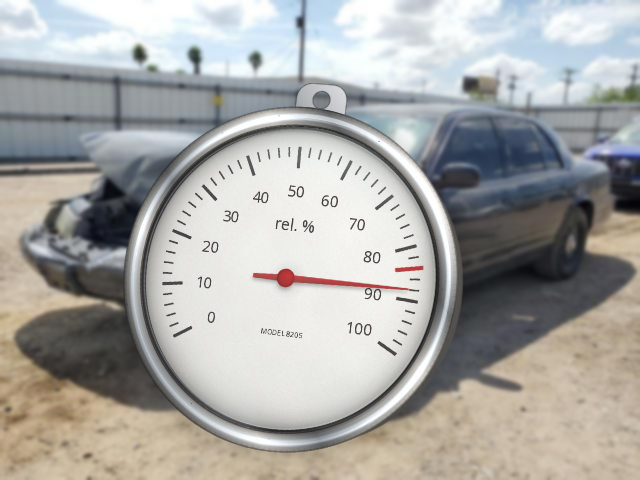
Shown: 88 %
